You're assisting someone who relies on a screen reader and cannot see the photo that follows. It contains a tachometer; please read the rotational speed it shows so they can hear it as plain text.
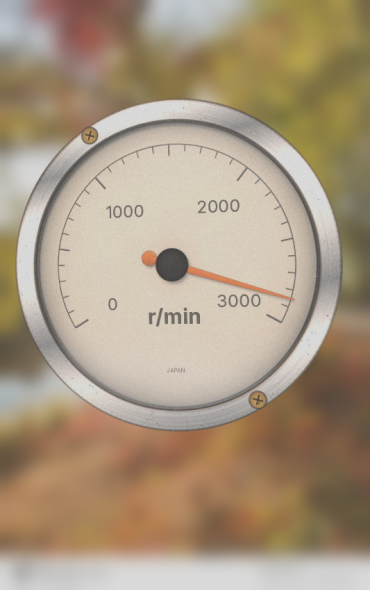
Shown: 2850 rpm
